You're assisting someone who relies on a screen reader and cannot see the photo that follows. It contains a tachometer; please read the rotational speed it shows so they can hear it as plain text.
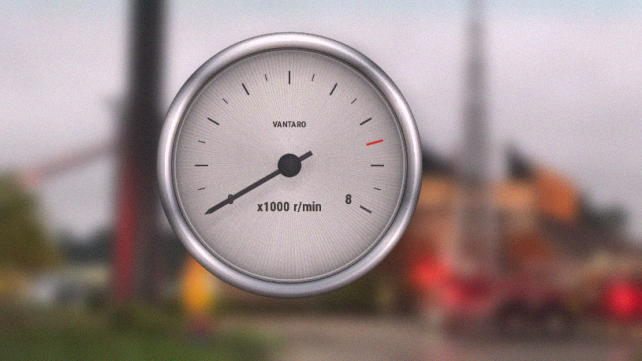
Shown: 0 rpm
